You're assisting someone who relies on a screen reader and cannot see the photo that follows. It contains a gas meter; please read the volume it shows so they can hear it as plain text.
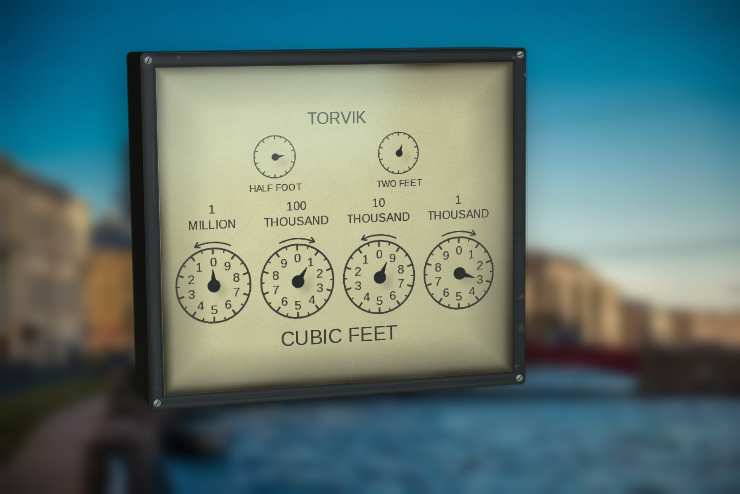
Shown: 9300 ft³
